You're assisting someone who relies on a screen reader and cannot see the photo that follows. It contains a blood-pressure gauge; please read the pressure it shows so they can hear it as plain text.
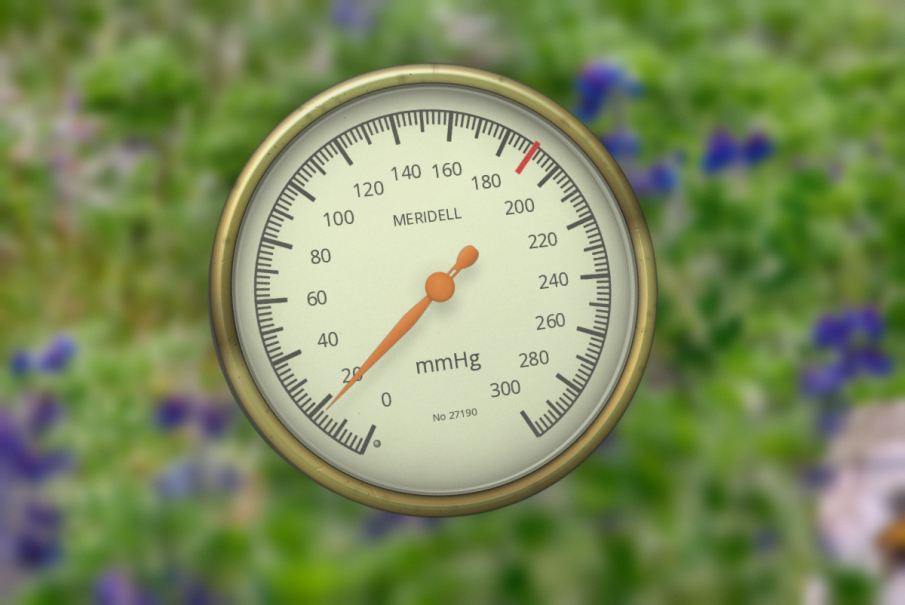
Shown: 18 mmHg
